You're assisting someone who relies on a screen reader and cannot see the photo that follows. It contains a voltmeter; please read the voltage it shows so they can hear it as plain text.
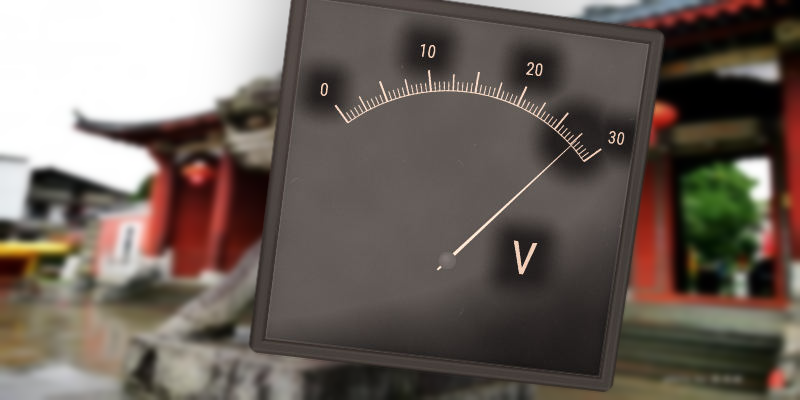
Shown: 27.5 V
